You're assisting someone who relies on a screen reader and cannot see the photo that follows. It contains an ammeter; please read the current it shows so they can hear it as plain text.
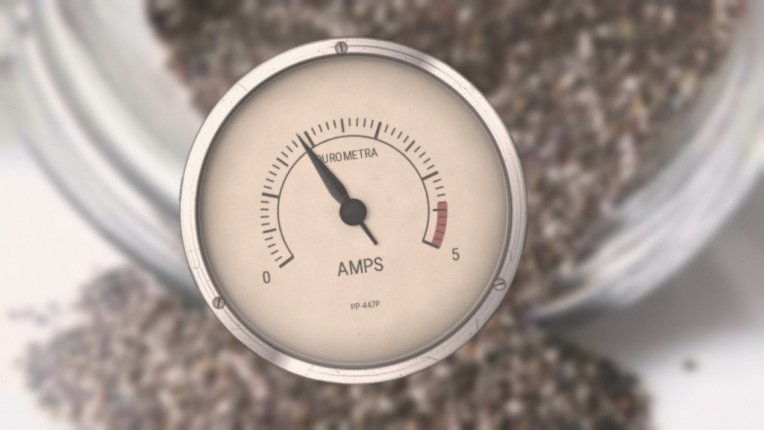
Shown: 1.9 A
